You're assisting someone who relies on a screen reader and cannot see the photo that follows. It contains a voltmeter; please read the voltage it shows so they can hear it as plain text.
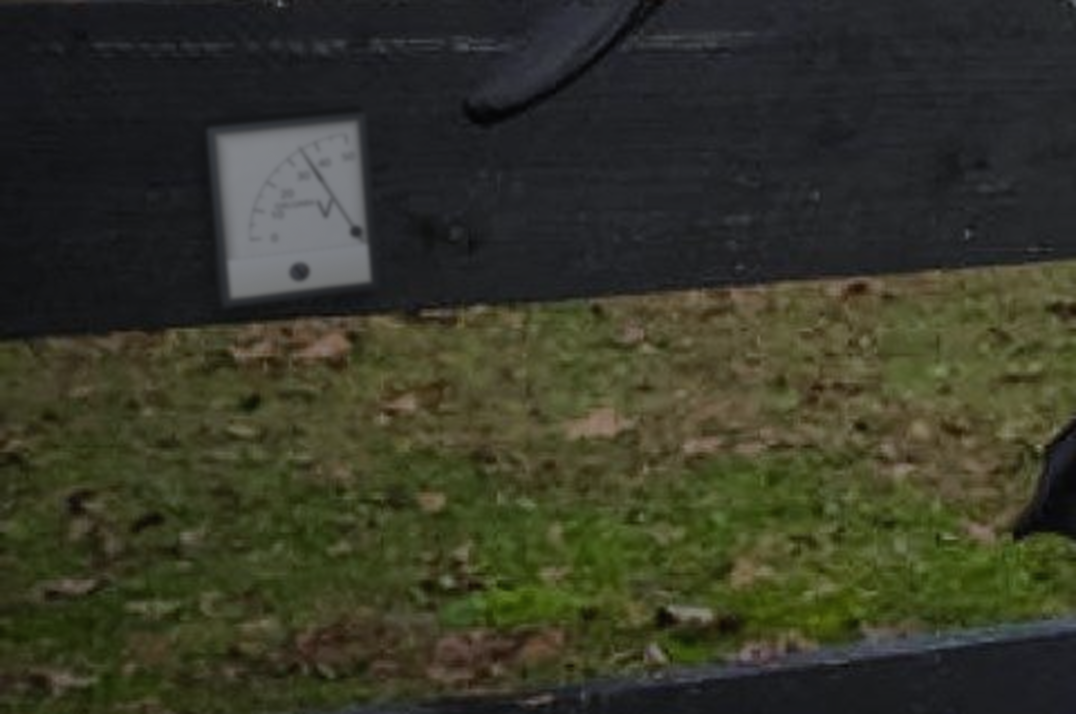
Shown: 35 V
